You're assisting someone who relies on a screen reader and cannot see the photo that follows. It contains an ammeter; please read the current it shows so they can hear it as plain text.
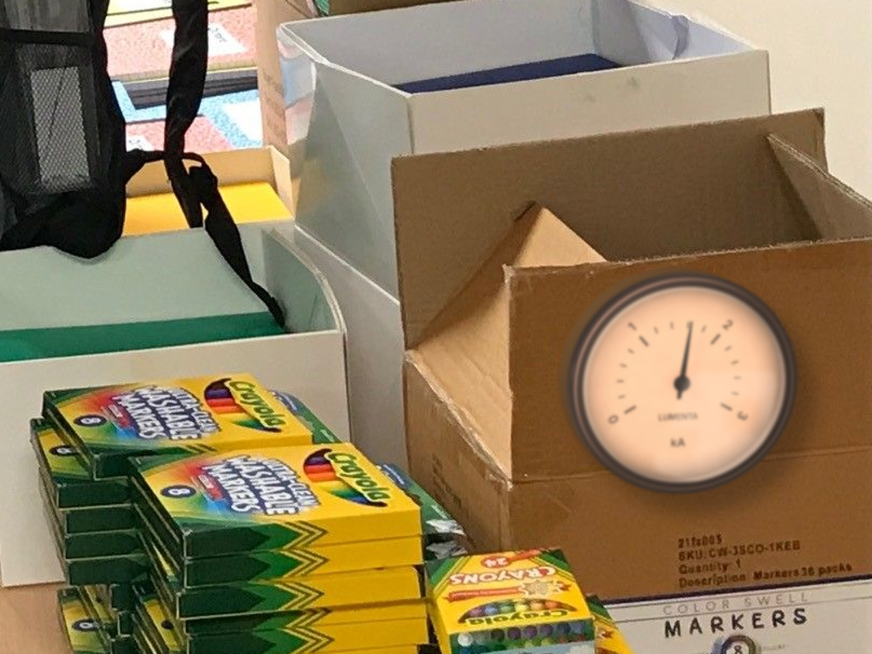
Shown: 1.6 kA
